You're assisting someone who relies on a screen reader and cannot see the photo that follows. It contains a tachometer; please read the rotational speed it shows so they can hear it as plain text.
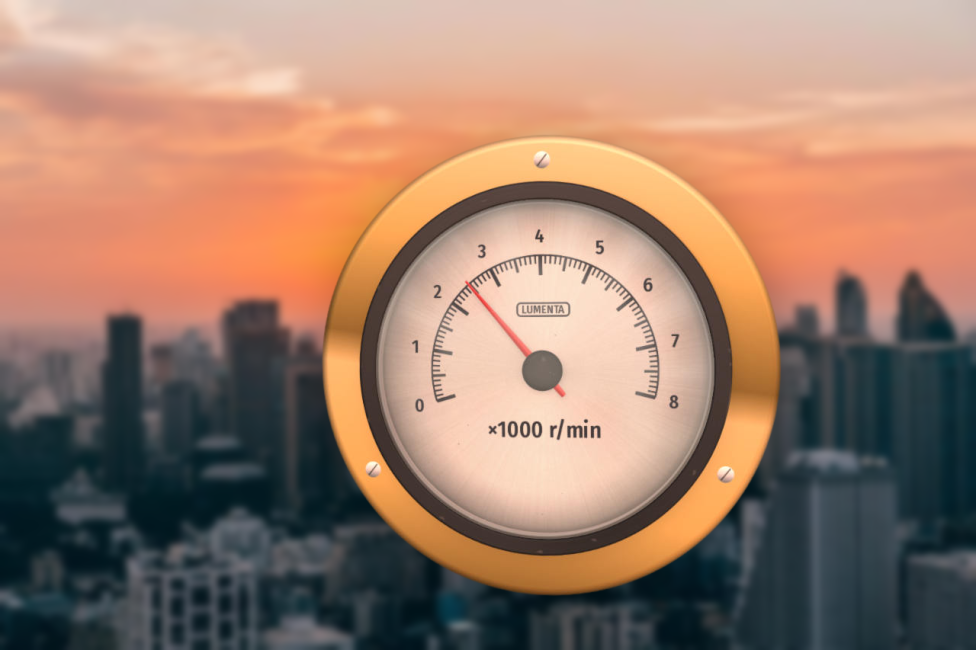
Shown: 2500 rpm
